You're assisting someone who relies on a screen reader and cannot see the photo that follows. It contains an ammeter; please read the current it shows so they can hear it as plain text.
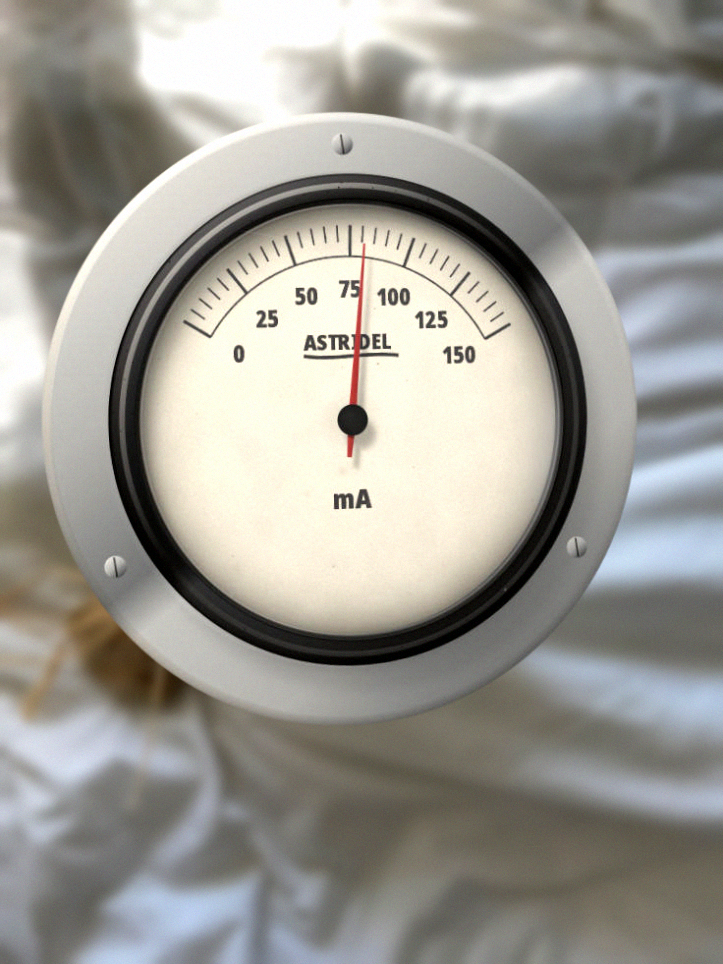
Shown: 80 mA
